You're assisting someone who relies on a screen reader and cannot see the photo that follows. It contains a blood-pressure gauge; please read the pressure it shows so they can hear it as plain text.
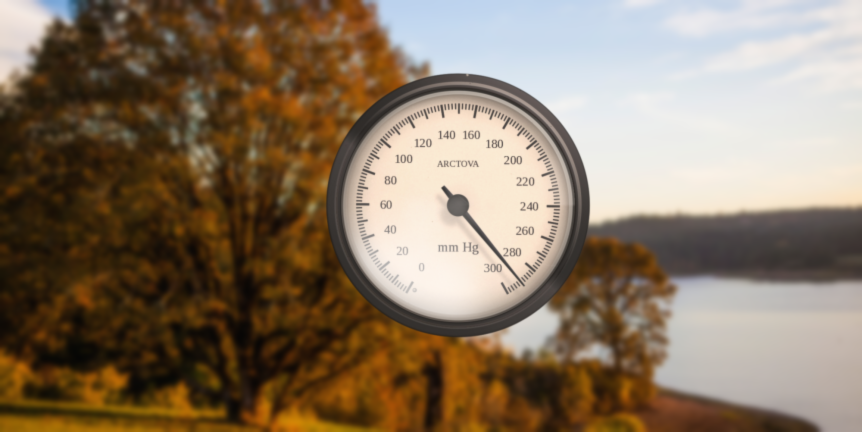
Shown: 290 mmHg
